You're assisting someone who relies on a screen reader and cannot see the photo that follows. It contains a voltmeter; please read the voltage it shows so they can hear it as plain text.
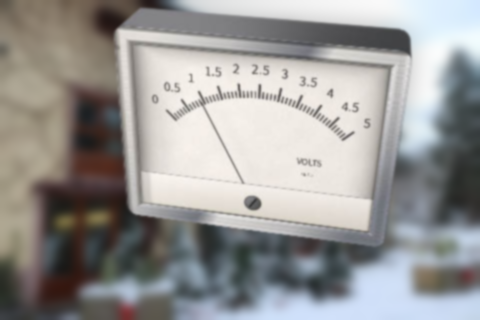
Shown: 1 V
